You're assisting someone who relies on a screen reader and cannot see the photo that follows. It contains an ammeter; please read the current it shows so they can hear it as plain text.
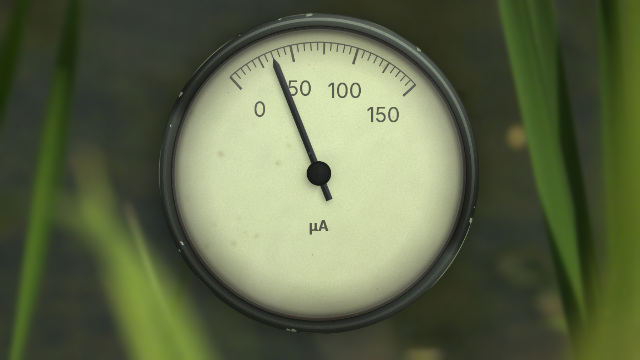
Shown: 35 µA
